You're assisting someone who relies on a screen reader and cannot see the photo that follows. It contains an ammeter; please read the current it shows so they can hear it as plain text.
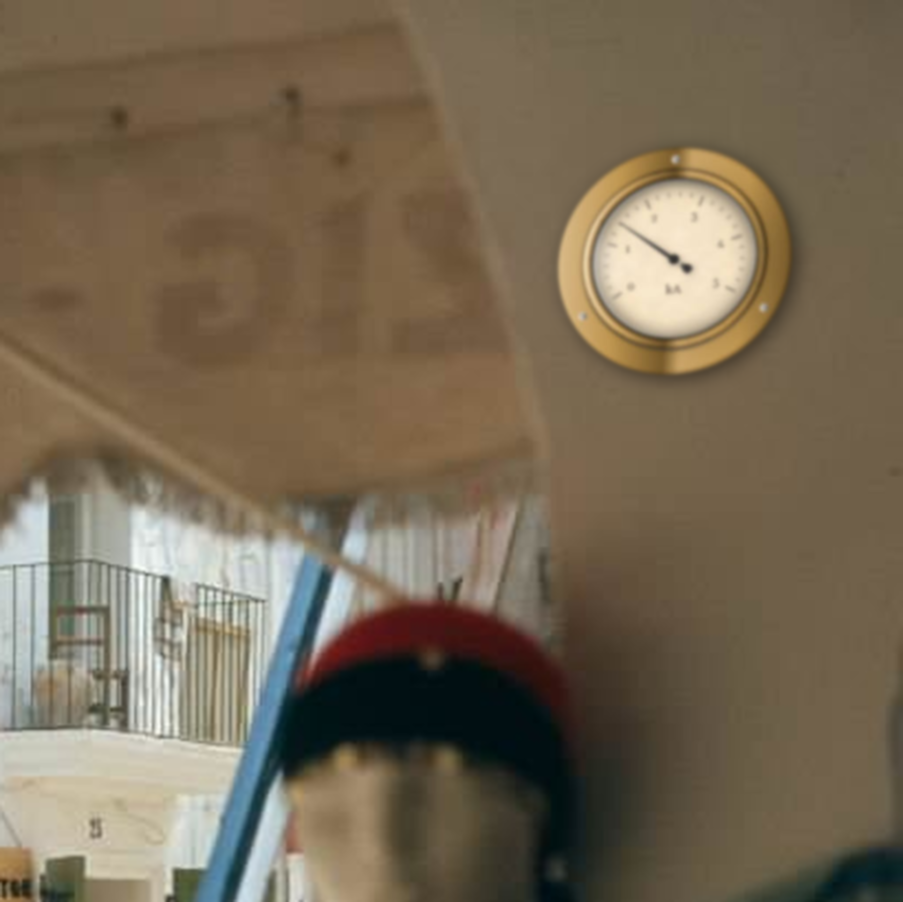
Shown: 1.4 kA
